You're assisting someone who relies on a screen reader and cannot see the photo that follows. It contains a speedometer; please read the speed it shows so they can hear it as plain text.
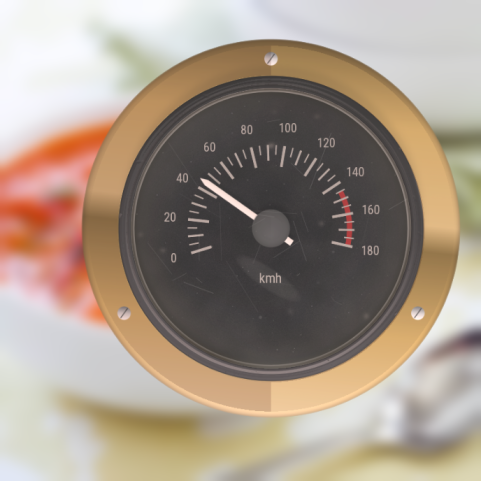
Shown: 45 km/h
